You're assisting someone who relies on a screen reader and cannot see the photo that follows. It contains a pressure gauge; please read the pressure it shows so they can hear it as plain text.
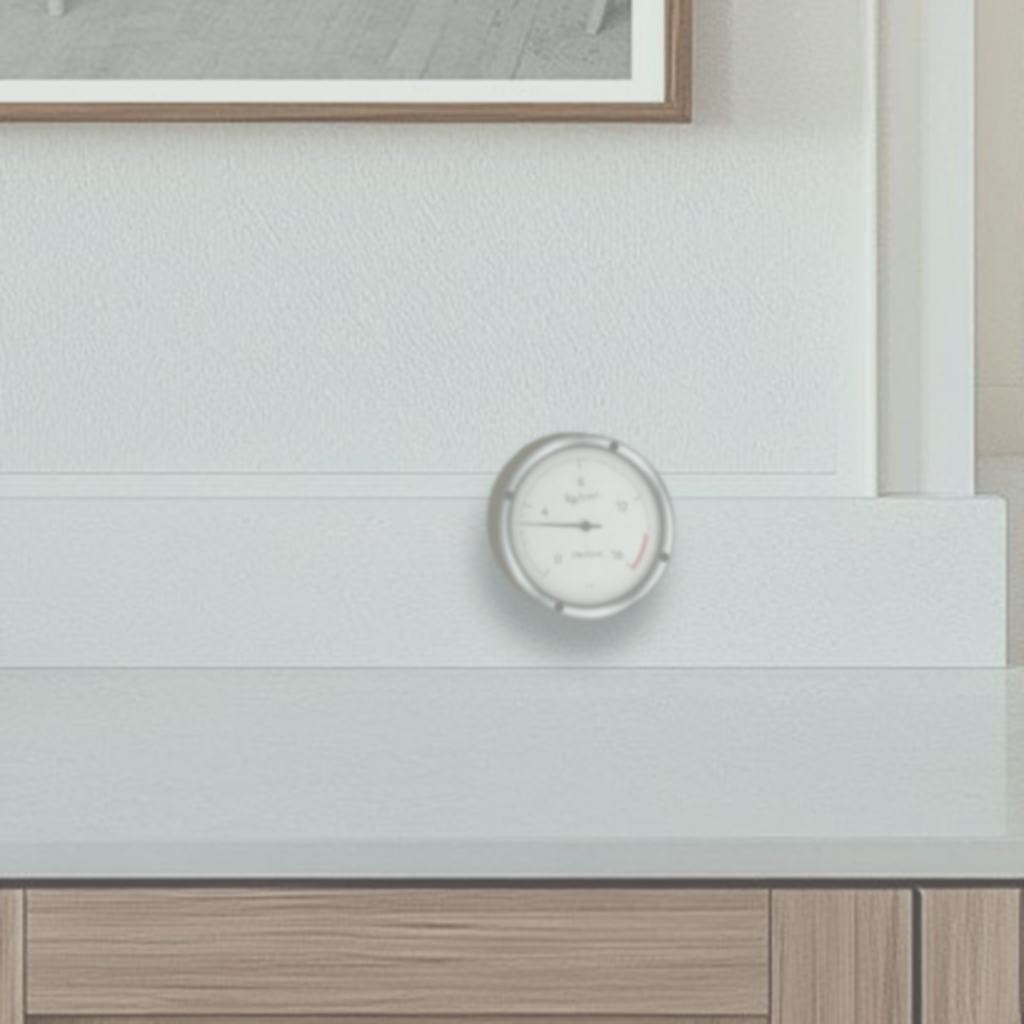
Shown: 3 kg/cm²
